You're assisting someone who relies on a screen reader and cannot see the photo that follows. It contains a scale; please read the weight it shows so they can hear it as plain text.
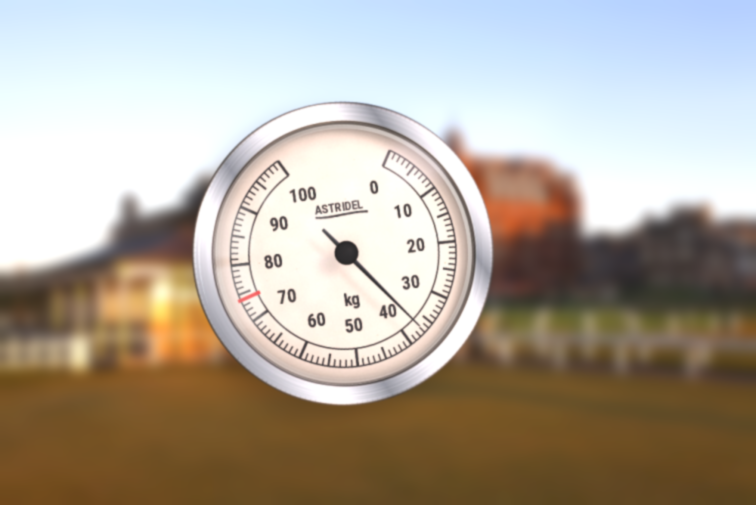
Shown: 37 kg
